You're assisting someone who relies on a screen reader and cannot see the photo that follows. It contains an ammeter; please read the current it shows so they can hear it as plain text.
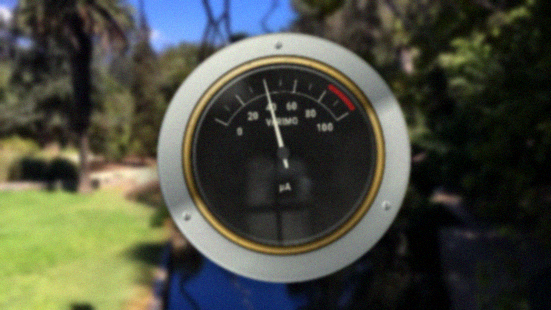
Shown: 40 µA
